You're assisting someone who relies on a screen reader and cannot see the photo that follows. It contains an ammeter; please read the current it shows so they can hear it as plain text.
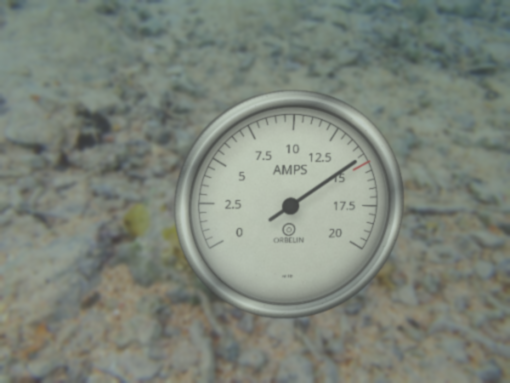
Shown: 14.5 A
